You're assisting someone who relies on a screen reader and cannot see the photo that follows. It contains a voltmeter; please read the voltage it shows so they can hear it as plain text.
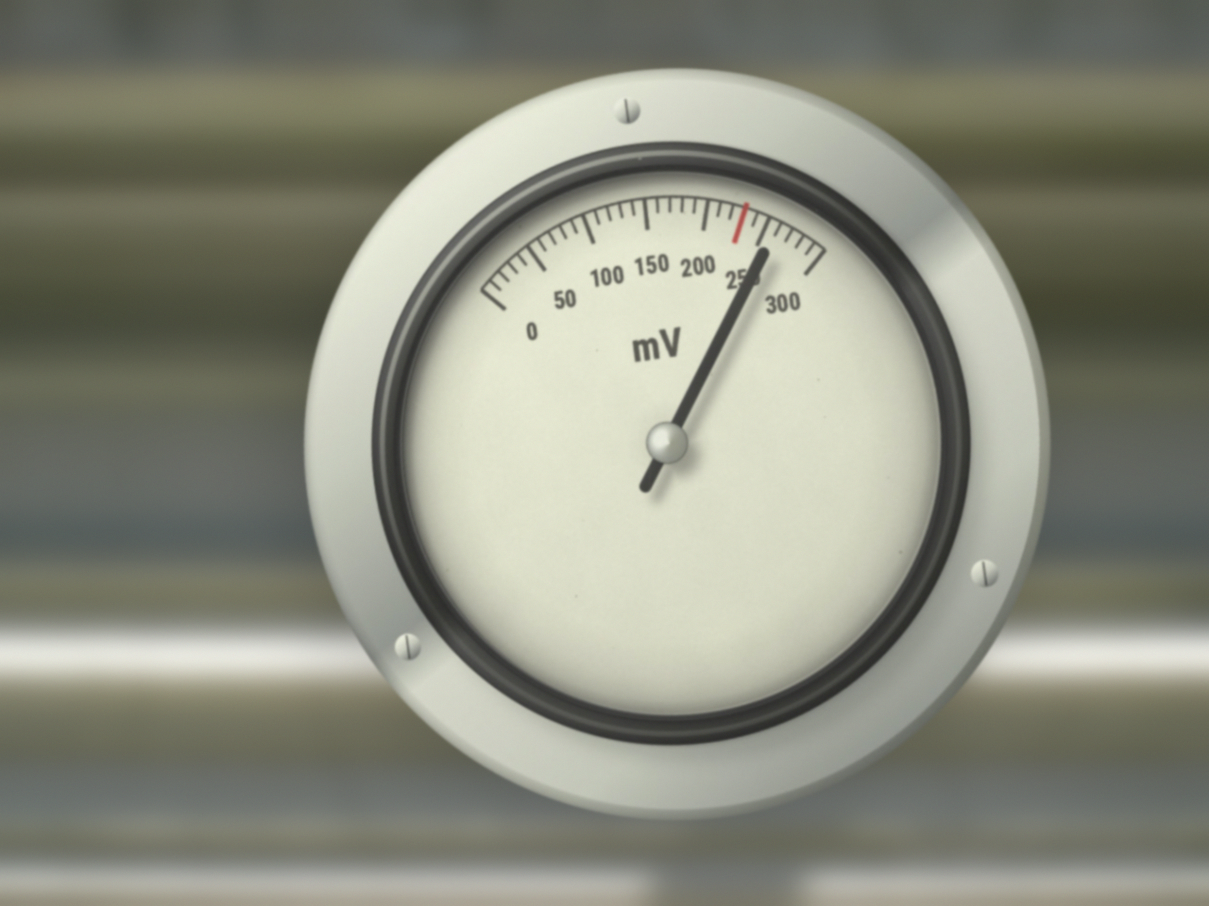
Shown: 260 mV
